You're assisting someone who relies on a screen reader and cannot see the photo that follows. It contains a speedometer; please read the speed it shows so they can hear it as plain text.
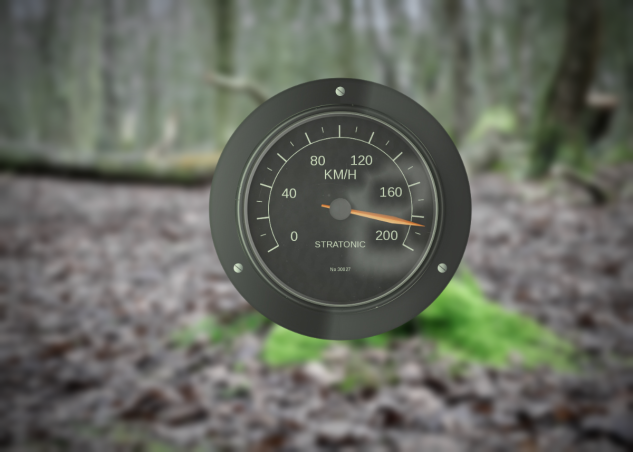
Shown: 185 km/h
